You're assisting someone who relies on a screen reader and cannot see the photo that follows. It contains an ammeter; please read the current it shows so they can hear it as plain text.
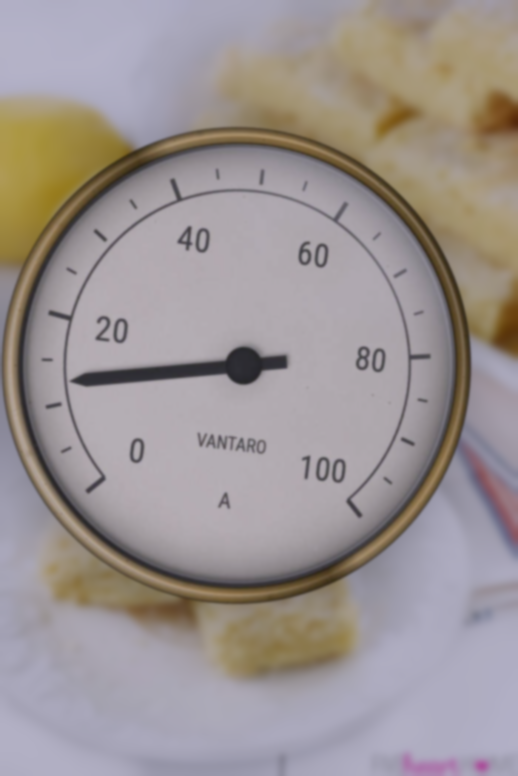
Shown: 12.5 A
